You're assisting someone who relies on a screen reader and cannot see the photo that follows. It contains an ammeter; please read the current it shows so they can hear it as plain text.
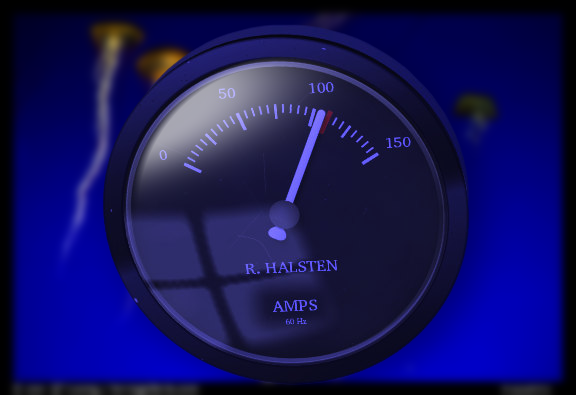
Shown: 105 A
